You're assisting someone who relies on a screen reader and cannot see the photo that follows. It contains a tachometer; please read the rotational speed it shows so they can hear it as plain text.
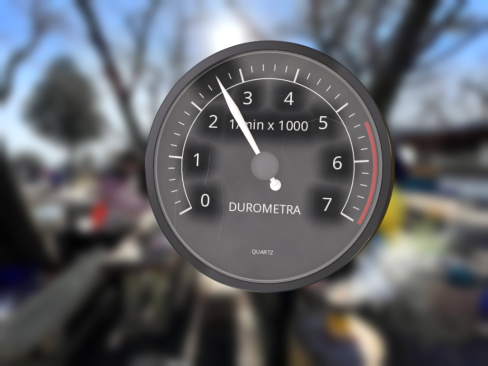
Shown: 2600 rpm
